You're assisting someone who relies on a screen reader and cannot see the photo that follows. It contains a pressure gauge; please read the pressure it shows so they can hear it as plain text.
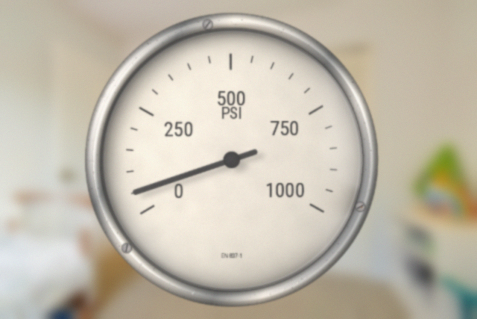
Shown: 50 psi
